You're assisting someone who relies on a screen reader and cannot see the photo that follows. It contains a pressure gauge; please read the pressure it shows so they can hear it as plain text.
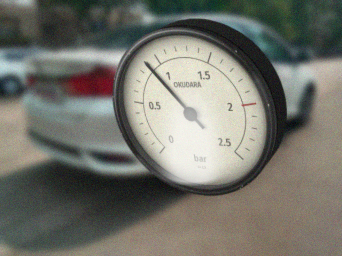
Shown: 0.9 bar
